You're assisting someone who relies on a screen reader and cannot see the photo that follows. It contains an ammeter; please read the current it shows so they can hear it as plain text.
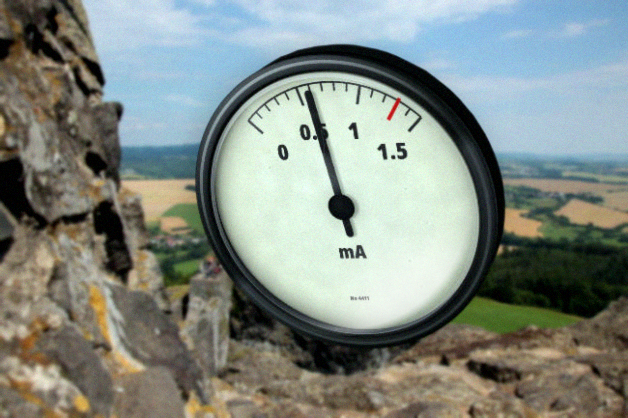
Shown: 0.6 mA
